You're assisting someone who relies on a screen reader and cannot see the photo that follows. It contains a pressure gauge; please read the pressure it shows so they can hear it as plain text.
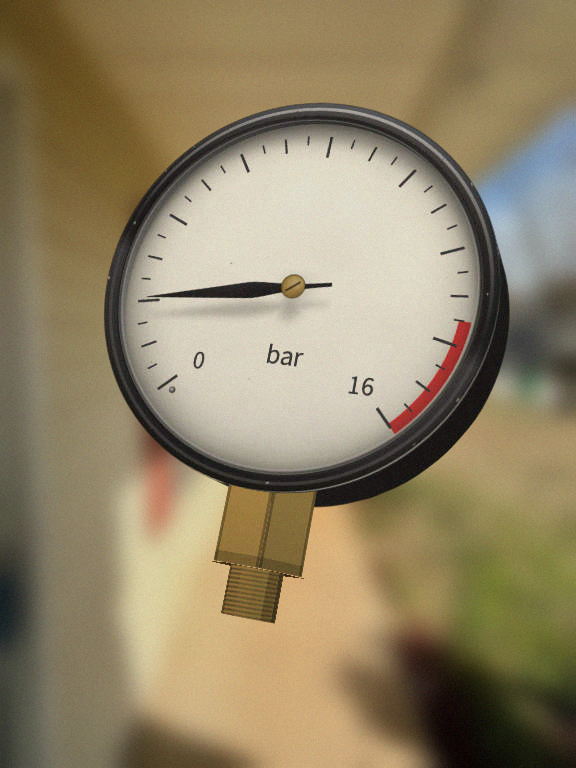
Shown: 2 bar
